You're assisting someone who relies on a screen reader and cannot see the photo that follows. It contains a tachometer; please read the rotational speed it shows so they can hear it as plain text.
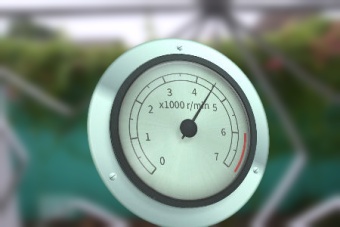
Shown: 4500 rpm
